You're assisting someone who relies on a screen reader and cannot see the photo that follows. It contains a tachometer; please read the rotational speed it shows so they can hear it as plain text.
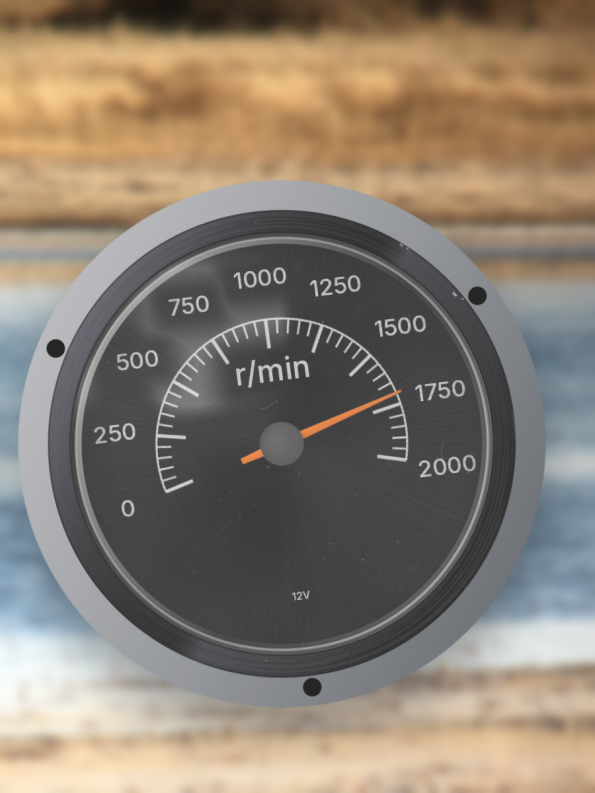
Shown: 1700 rpm
